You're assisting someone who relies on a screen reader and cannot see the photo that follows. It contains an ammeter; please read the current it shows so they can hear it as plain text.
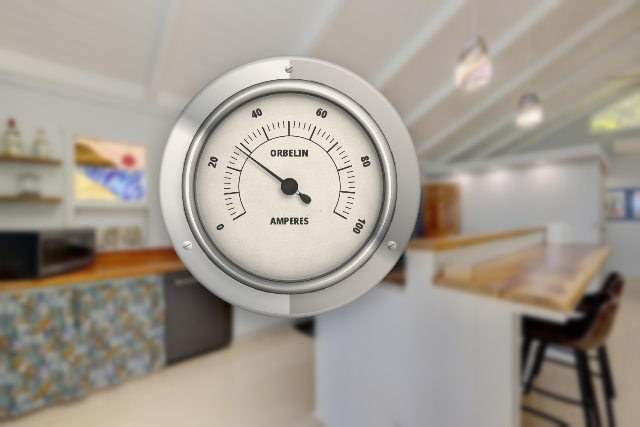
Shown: 28 A
